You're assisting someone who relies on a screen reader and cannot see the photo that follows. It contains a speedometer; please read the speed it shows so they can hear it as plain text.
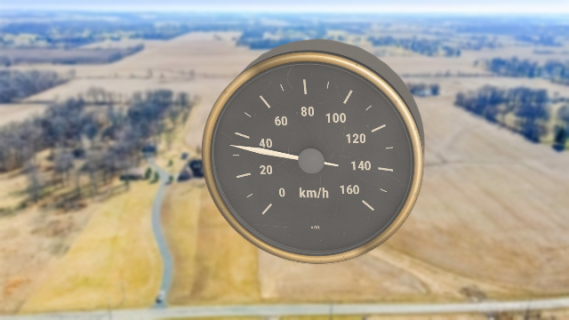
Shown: 35 km/h
